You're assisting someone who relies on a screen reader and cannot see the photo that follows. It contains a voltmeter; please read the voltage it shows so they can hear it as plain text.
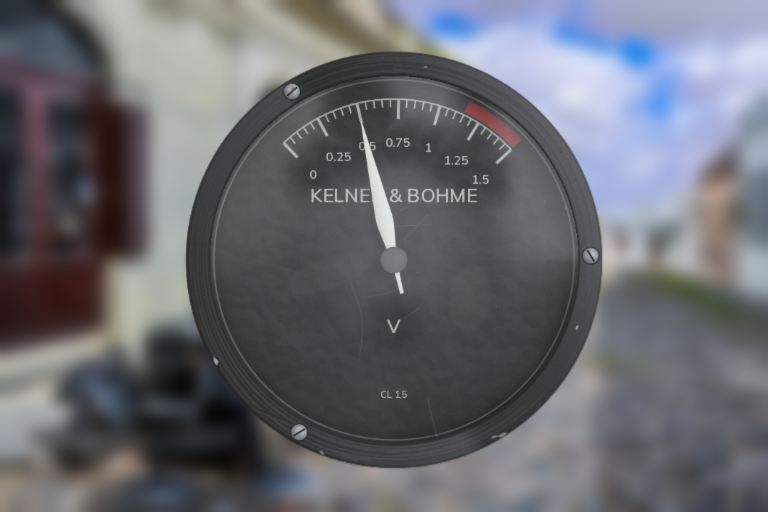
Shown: 0.5 V
